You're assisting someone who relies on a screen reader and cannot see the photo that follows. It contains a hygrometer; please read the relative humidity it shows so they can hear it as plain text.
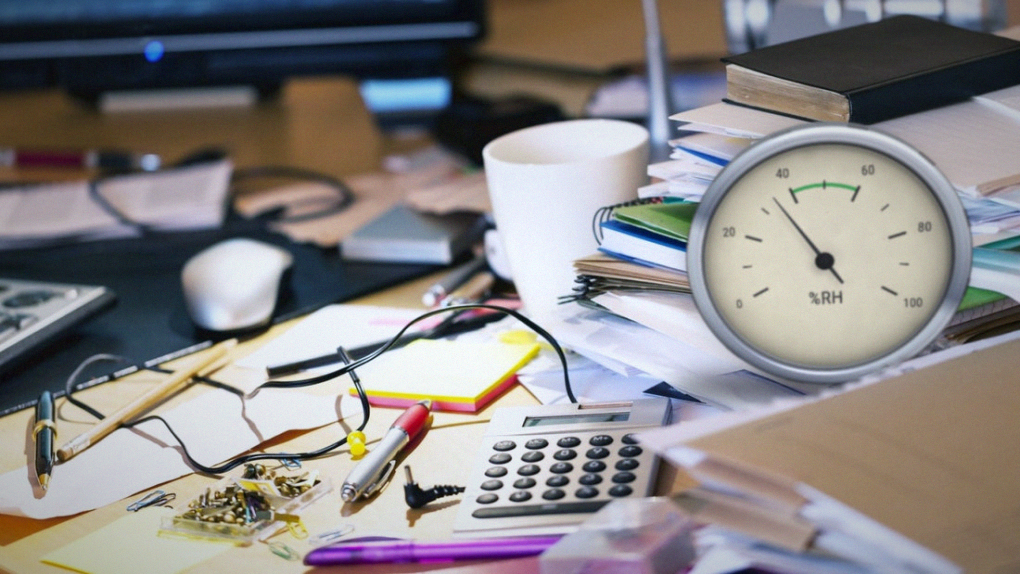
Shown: 35 %
